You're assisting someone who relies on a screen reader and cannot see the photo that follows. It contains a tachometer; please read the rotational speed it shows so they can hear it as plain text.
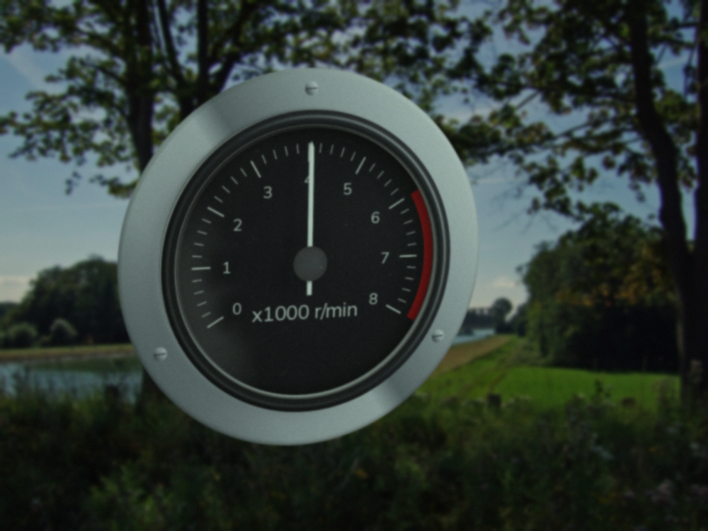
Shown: 4000 rpm
